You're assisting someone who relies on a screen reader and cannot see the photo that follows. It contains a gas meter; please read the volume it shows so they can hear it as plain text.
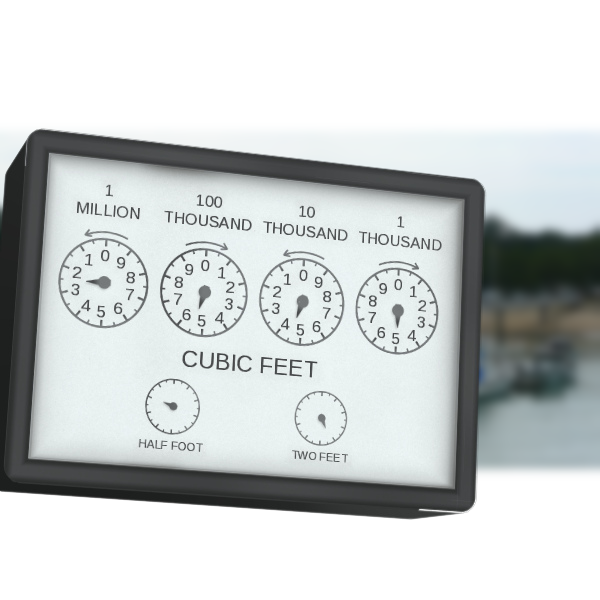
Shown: 254500 ft³
